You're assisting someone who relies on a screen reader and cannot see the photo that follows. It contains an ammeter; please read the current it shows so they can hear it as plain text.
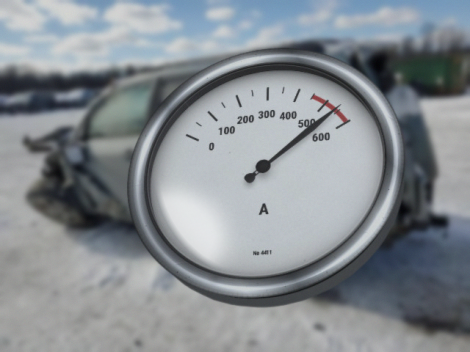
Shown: 550 A
